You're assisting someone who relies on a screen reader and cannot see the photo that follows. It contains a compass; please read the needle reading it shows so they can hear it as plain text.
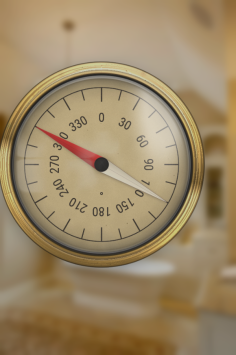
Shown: 300 °
